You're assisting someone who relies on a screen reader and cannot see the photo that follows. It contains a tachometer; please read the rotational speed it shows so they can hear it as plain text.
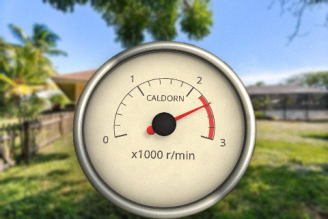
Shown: 2400 rpm
